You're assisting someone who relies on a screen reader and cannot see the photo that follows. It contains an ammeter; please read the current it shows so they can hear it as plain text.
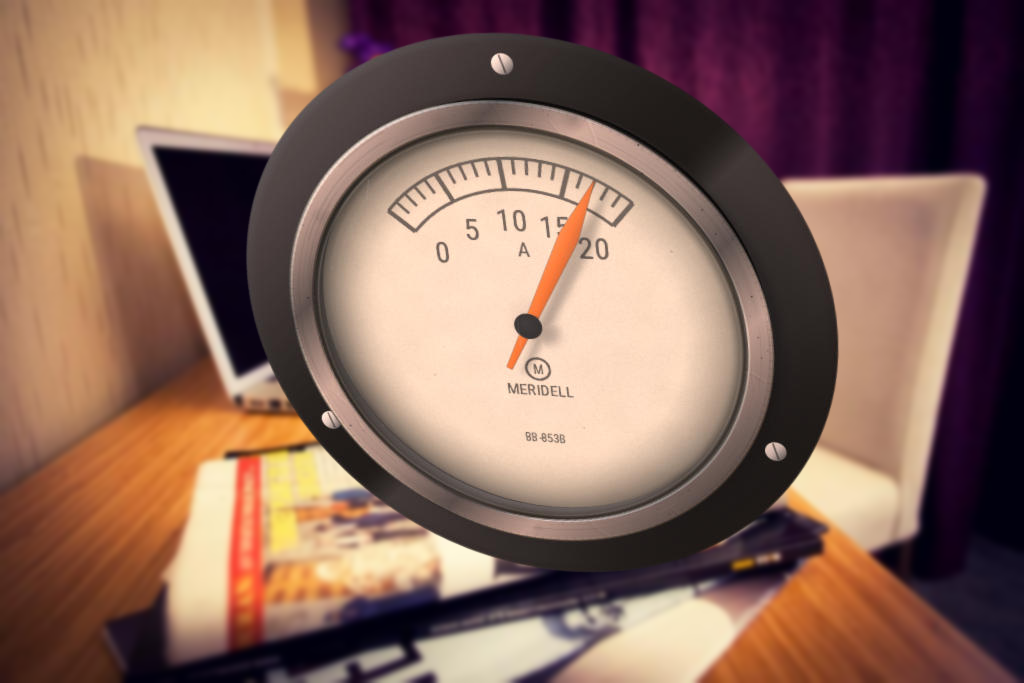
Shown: 17 A
